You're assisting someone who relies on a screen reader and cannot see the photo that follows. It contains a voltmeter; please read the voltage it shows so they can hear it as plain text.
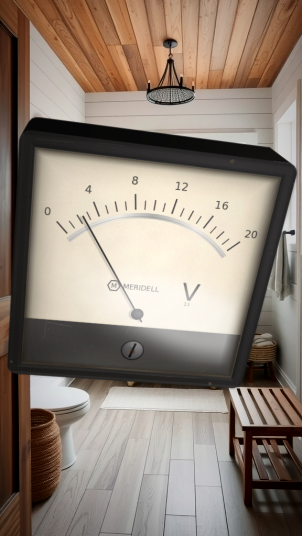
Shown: 2.5 V
